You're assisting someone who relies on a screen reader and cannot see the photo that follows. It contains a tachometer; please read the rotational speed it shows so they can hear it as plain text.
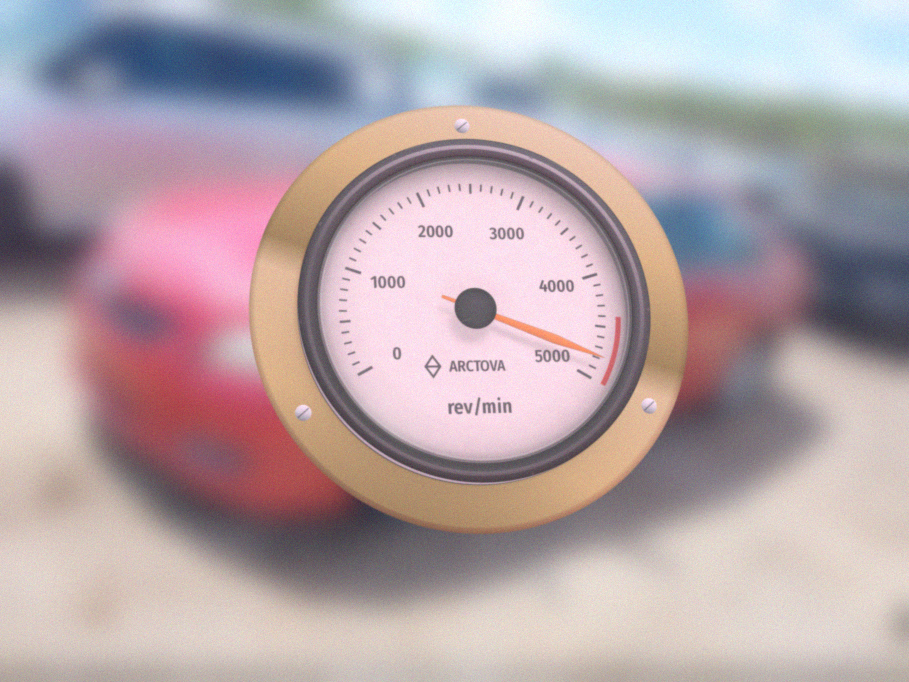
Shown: 4800 rpm
